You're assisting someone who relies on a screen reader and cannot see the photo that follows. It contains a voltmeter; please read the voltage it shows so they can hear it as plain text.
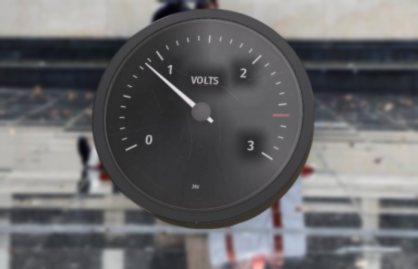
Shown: 0.85 V
